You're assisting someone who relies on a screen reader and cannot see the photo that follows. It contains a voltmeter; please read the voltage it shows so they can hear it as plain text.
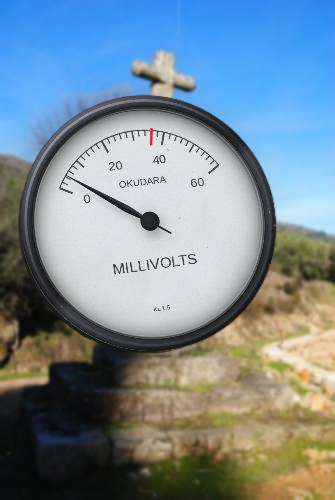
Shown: 4 mV
